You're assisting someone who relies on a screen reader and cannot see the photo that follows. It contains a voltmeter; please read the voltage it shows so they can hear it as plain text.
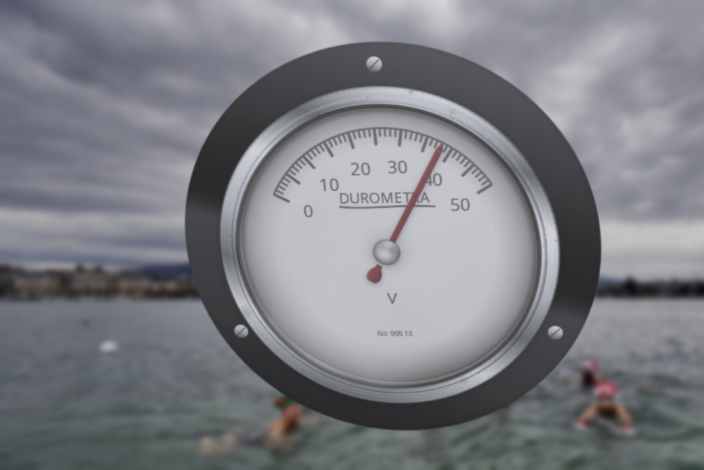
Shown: 38 V
